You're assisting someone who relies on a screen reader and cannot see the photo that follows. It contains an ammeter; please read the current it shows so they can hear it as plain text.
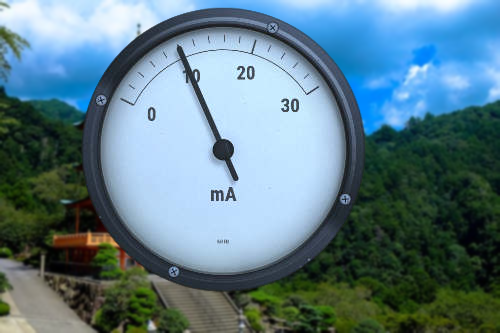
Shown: 10 mA
